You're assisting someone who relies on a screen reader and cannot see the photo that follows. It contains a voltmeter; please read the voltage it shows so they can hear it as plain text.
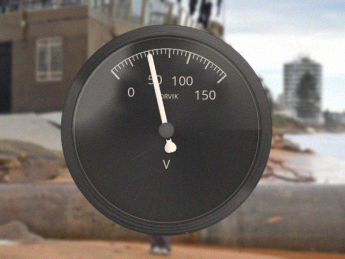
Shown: 50 V
